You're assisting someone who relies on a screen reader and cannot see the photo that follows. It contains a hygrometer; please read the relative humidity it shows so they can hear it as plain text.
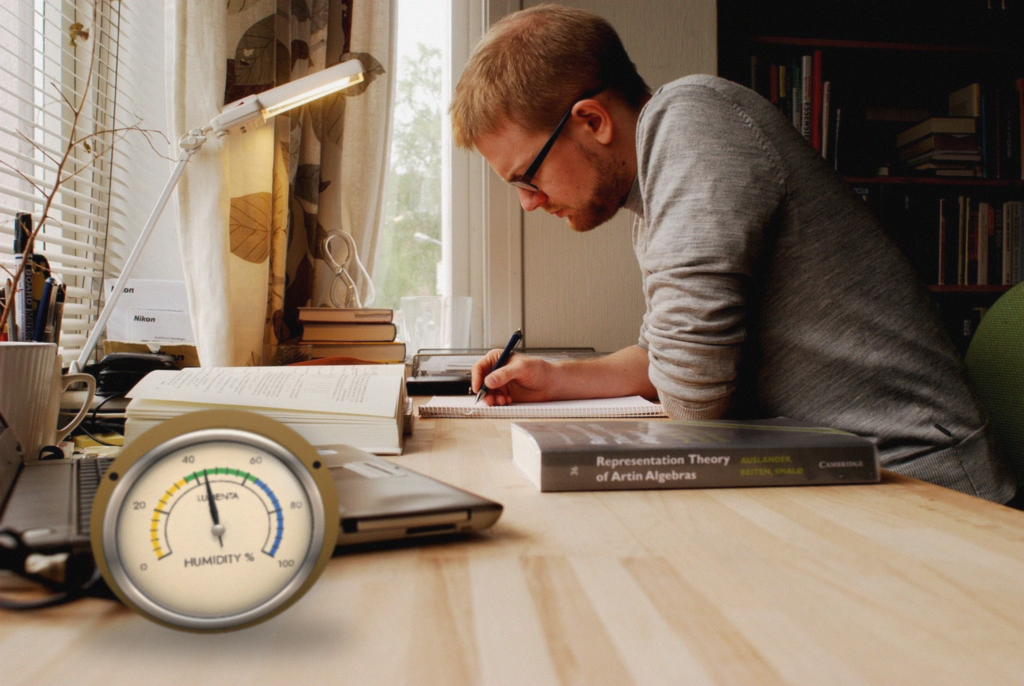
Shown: 44 %
